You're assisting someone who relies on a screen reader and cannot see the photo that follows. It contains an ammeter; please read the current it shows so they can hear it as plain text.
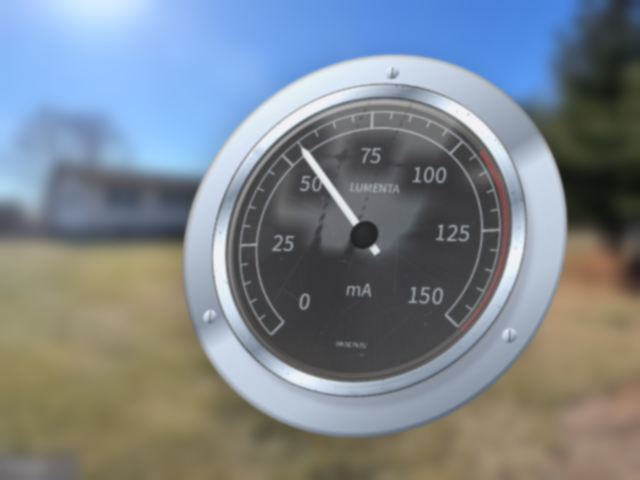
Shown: 55 mA
